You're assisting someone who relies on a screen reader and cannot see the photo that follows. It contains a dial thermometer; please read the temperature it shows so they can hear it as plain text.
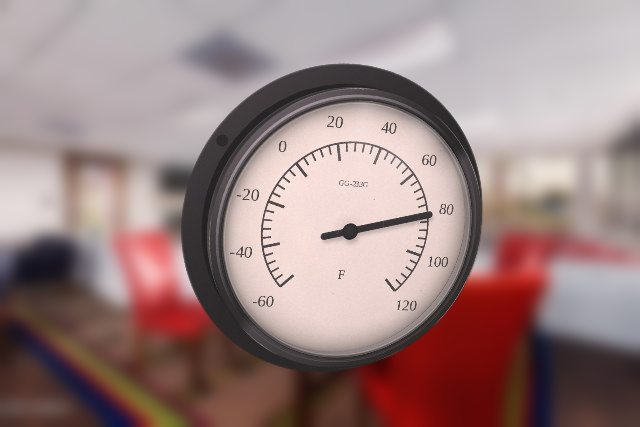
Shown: 80 °F
